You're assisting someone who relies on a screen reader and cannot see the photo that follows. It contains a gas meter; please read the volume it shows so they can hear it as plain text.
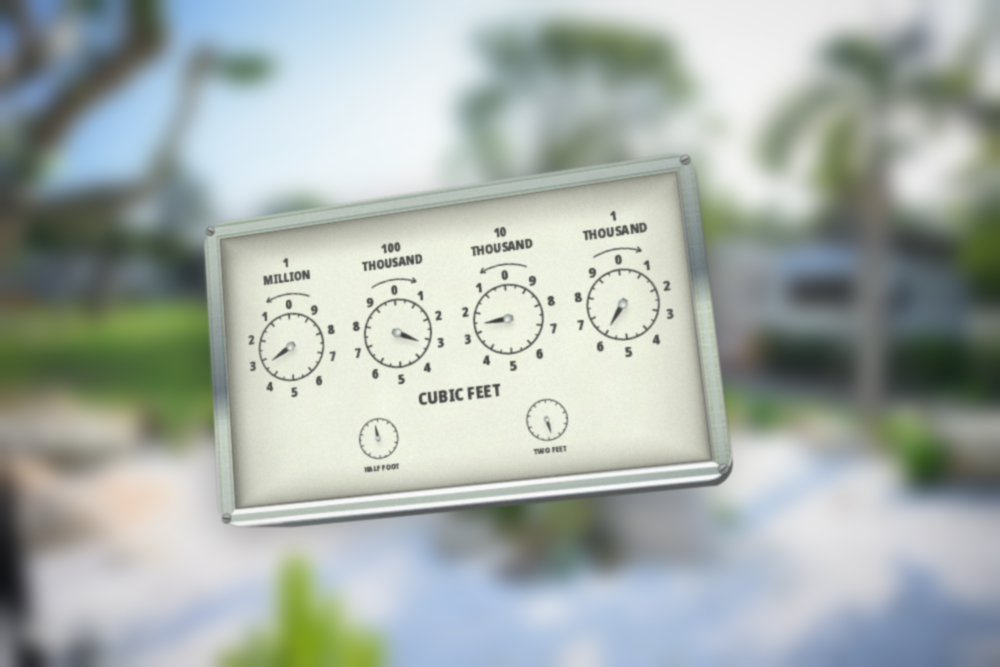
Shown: 332600 ft³
